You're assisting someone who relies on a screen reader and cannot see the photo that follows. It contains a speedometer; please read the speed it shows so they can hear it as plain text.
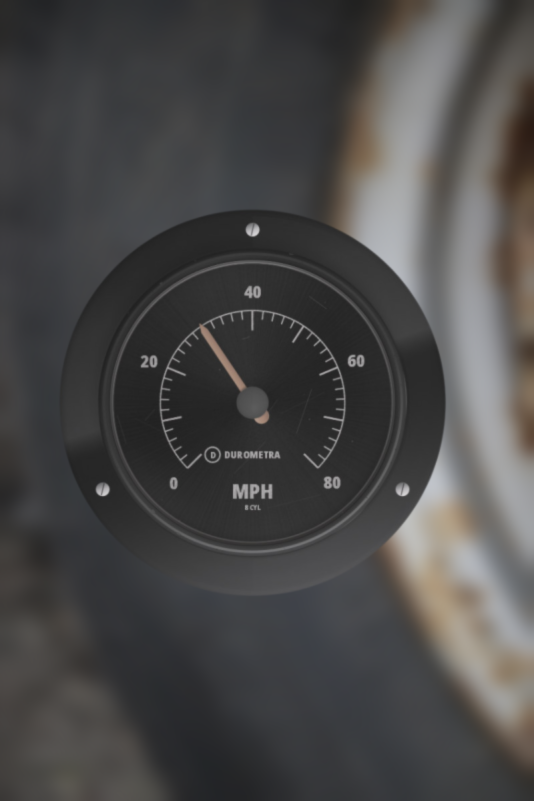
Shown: 30 mph
